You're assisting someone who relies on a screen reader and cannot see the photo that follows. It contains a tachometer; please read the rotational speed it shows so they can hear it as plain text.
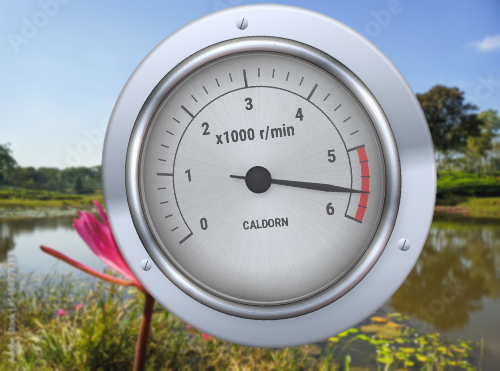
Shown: 5600 rpm
